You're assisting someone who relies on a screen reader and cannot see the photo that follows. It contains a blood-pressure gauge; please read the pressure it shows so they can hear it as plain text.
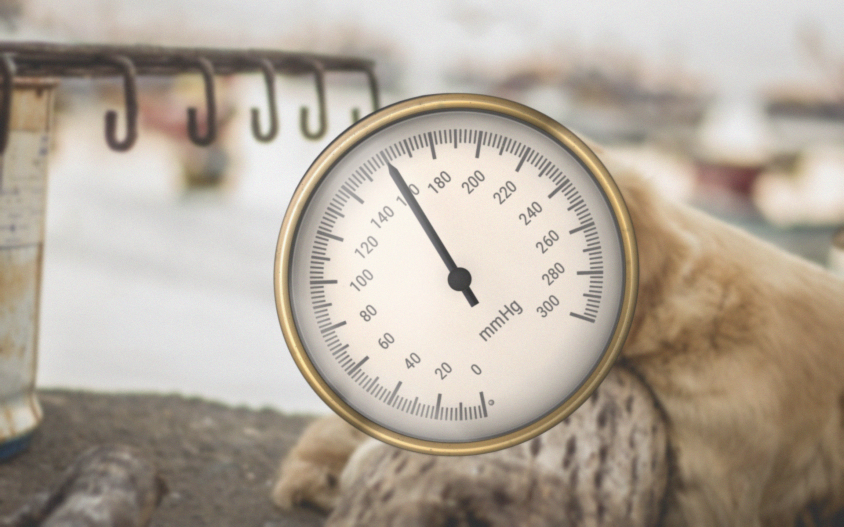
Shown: 160 mmHg
